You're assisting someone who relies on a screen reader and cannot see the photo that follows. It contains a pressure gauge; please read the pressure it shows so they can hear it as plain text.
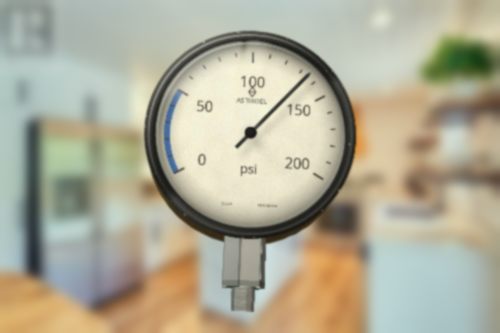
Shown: 135 psi
